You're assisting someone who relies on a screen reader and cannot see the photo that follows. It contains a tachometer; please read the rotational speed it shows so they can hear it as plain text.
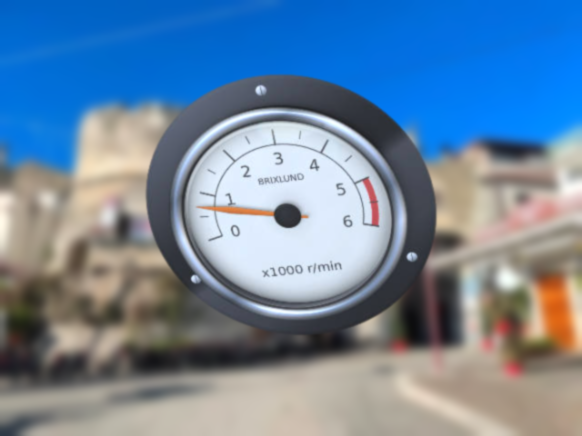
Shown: 750 rpm
